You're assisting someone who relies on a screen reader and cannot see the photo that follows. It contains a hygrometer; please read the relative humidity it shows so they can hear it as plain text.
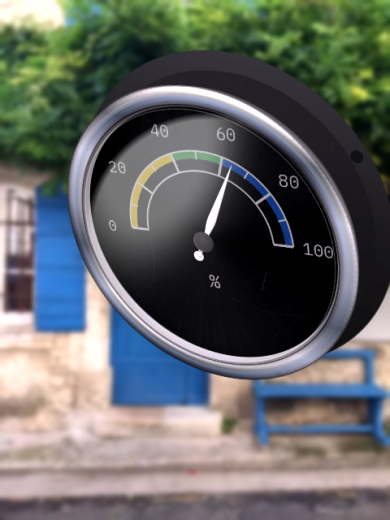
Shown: 65 %
